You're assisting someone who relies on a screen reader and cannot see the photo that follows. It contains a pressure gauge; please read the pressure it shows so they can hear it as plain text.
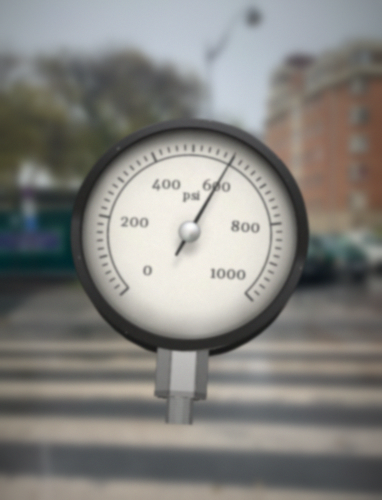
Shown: 600 psi
